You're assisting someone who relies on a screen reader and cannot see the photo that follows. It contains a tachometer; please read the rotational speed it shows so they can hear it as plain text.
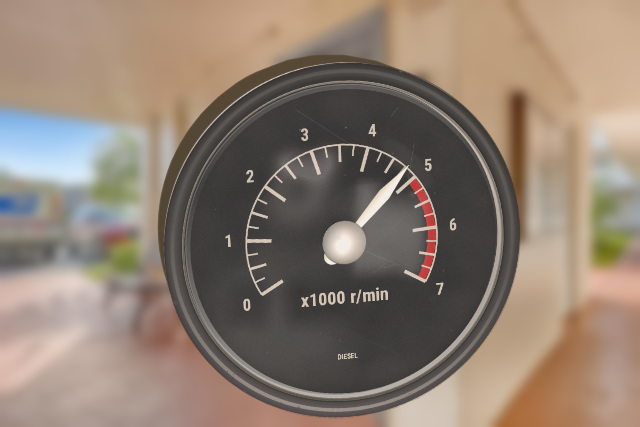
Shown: 4750 rpm
